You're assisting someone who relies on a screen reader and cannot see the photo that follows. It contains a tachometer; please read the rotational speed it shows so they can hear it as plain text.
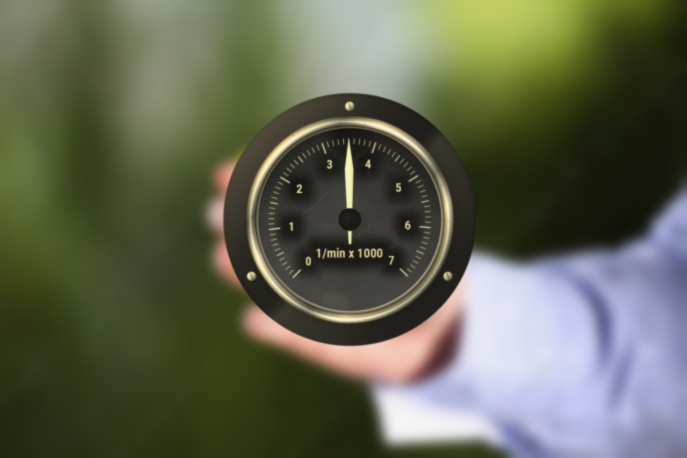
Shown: 3500 rpm
